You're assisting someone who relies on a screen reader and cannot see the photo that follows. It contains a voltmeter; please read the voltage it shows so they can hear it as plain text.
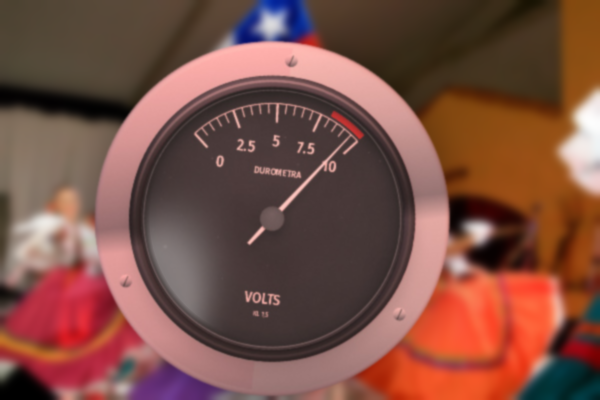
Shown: 9.5 V
